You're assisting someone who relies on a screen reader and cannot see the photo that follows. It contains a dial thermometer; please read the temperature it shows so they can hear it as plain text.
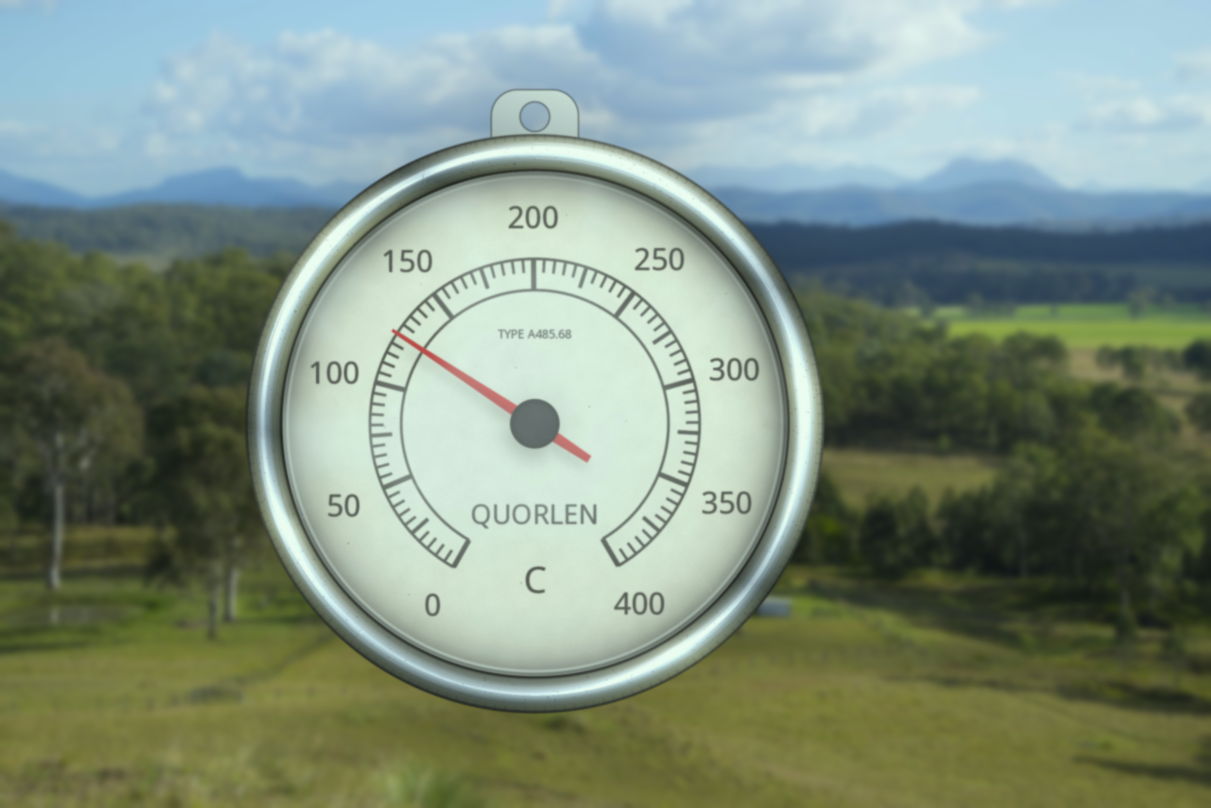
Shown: 125 °C
